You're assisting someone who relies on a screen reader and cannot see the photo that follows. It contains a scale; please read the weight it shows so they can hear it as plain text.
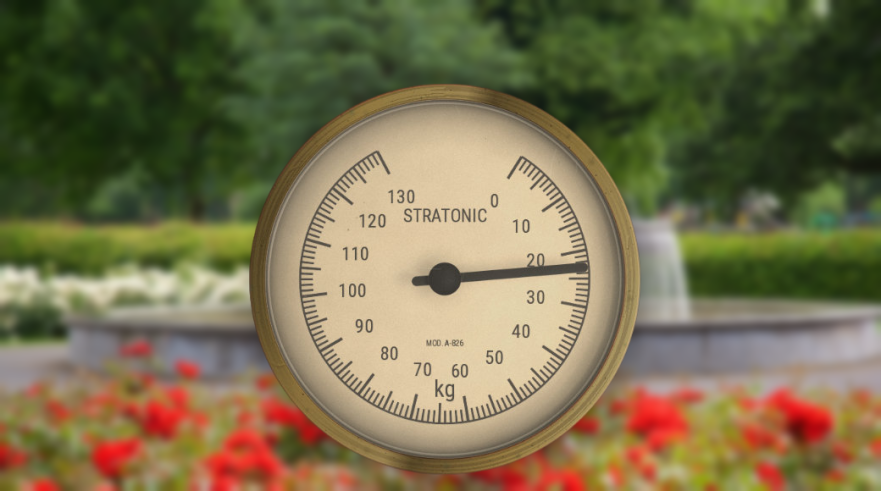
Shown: 23 kg
